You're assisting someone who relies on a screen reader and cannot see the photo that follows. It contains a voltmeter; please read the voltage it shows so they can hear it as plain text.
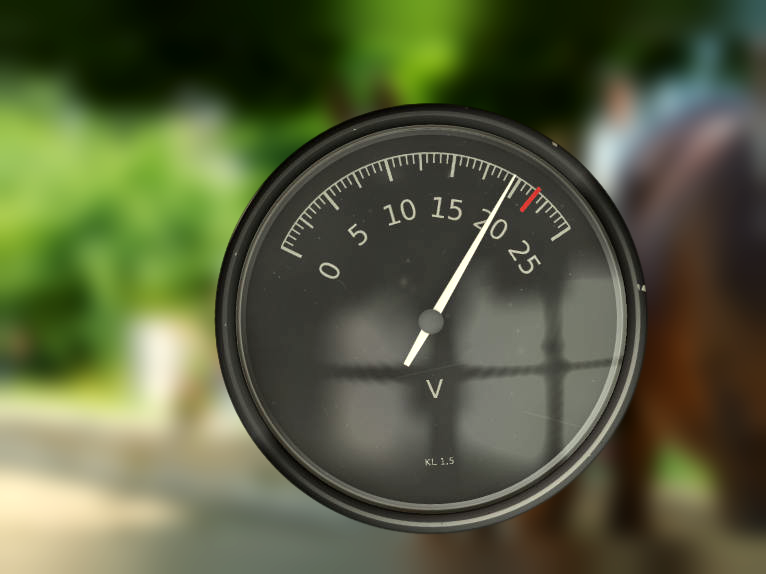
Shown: 19.5 V
